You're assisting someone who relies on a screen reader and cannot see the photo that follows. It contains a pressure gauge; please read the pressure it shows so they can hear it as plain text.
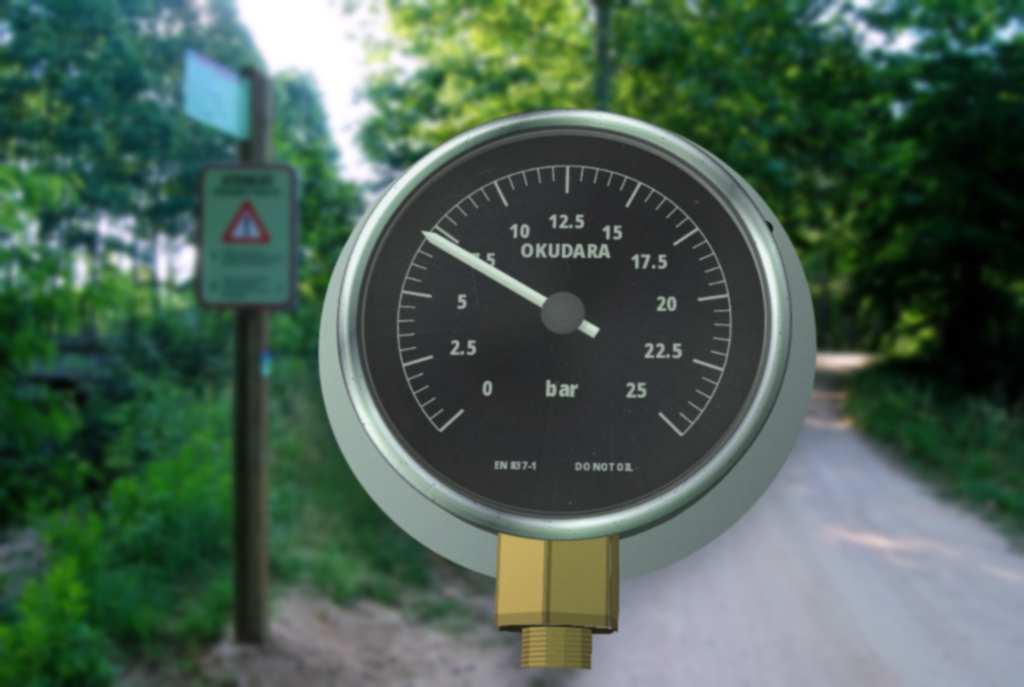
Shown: 7 bar
